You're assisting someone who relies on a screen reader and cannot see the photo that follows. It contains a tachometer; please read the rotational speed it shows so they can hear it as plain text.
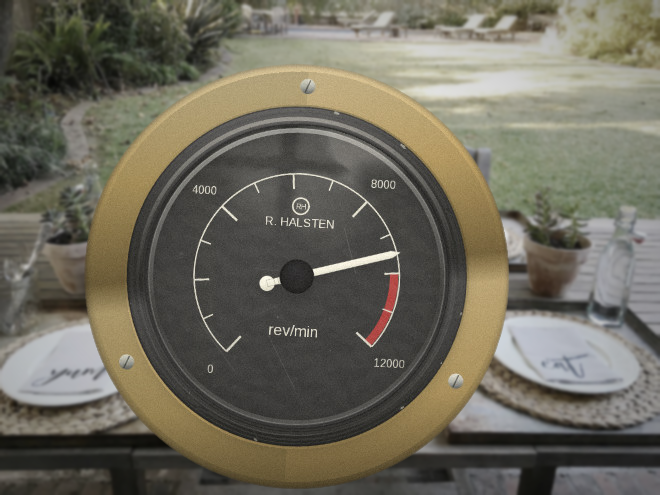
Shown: 9500 rpm
